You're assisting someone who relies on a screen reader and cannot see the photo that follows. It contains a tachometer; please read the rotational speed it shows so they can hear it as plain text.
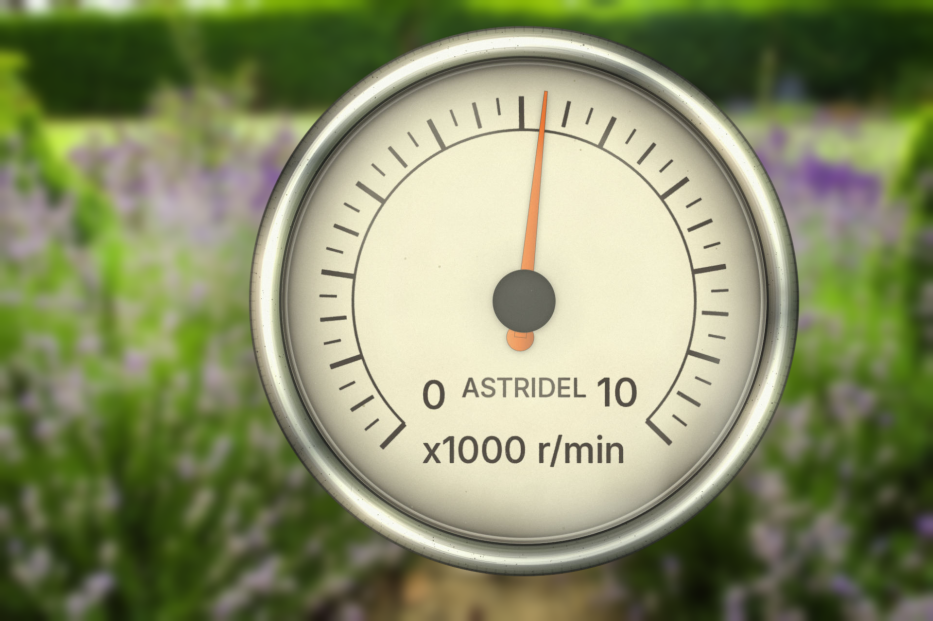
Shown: 5250 rpm
